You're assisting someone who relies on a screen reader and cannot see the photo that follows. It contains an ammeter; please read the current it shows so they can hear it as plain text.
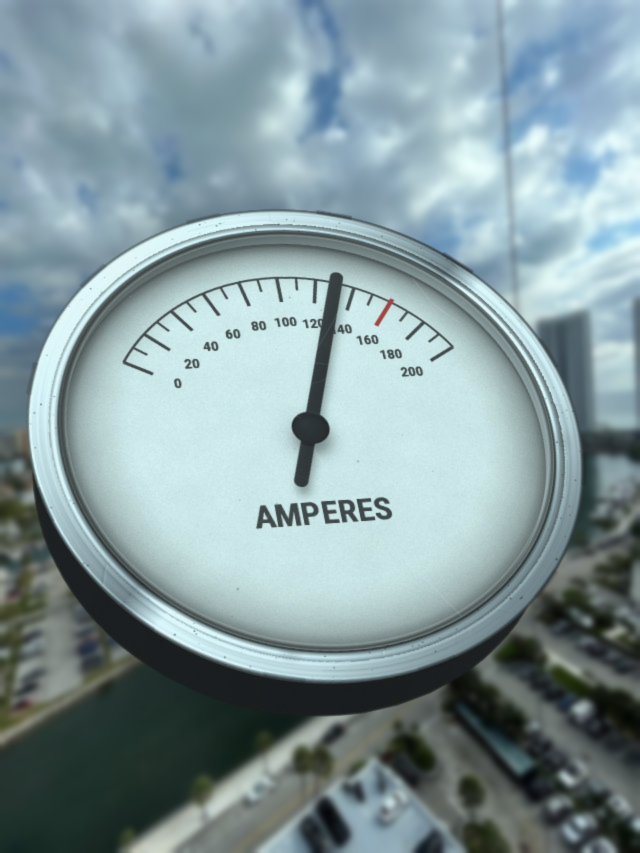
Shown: 130 A
